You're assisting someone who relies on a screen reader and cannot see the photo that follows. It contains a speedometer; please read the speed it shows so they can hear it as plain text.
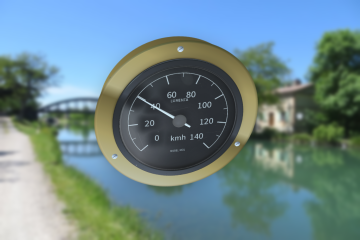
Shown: 40 km/h
